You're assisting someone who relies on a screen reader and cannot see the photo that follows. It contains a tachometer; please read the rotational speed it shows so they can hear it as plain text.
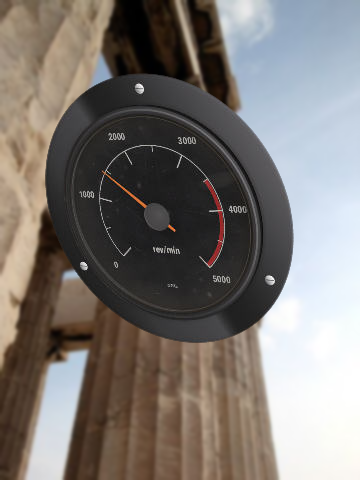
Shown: 1500 rpm
